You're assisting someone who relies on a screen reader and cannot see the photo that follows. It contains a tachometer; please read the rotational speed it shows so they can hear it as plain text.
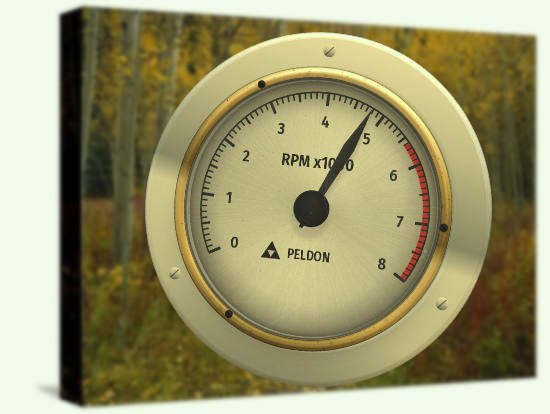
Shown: 4800 rpm
